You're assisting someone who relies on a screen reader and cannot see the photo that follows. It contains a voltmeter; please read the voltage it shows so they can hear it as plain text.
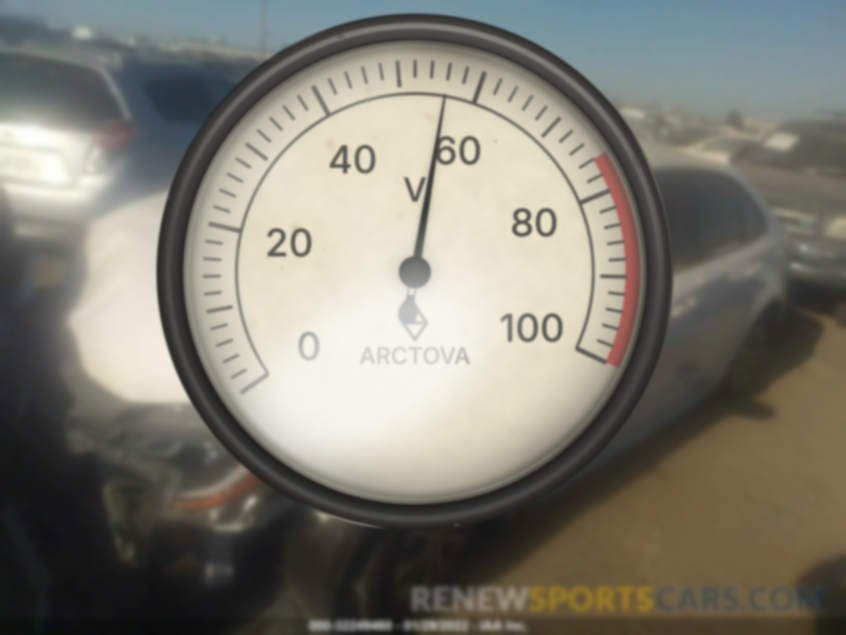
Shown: 56 V
